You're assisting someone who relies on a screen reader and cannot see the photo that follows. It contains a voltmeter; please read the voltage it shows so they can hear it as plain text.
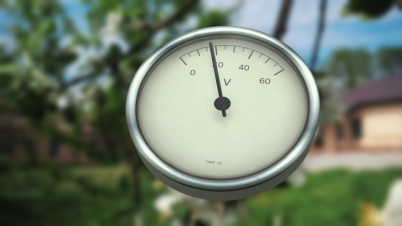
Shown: 17.5 V
